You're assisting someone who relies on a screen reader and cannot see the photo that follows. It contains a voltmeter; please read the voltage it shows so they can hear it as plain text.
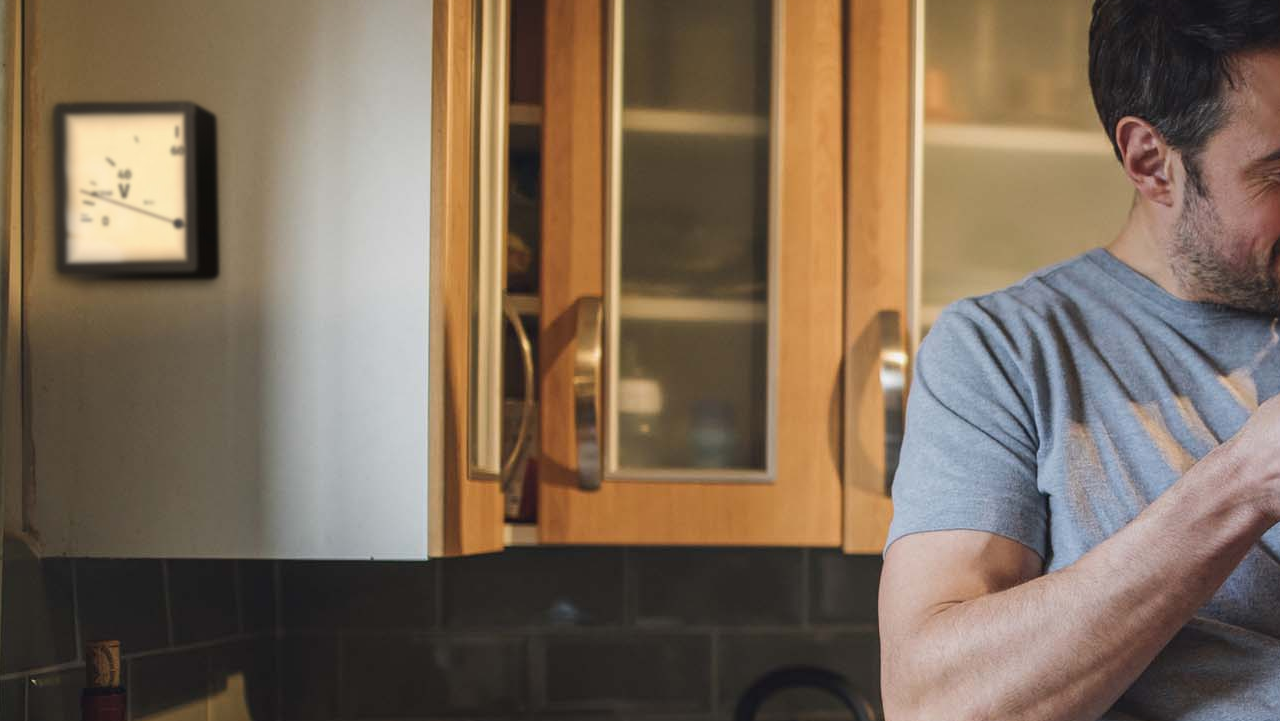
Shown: 25 V
